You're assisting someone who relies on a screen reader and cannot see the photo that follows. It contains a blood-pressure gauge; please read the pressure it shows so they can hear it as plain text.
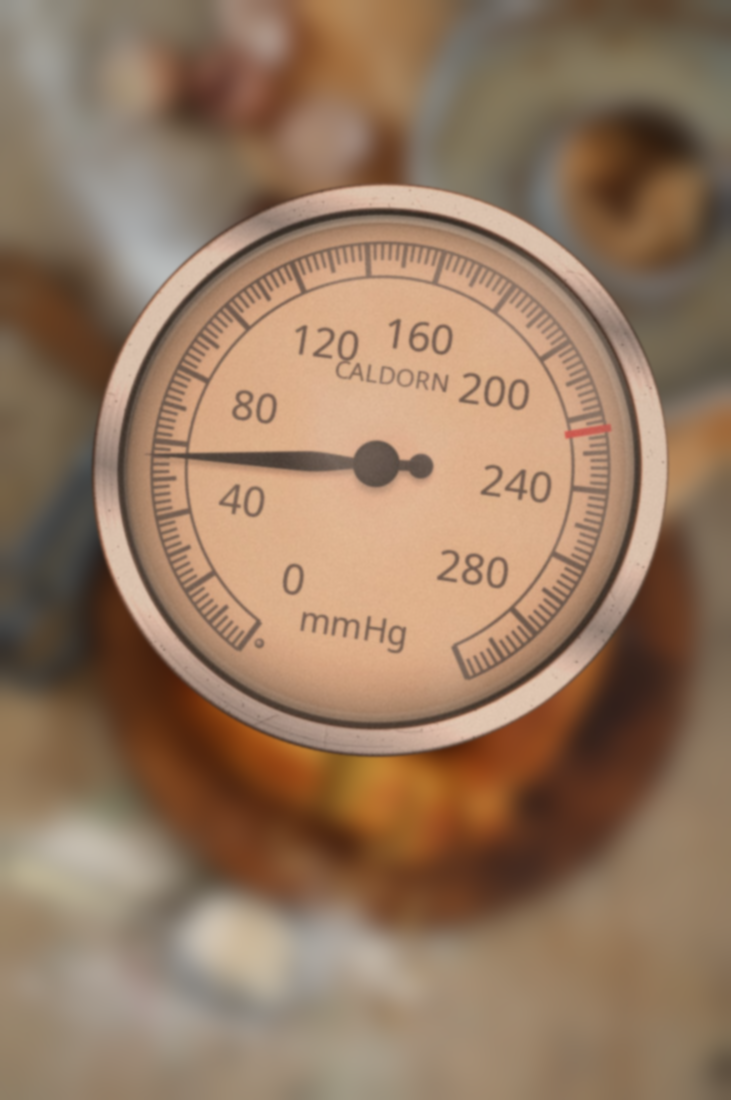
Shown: 56 mmHg
